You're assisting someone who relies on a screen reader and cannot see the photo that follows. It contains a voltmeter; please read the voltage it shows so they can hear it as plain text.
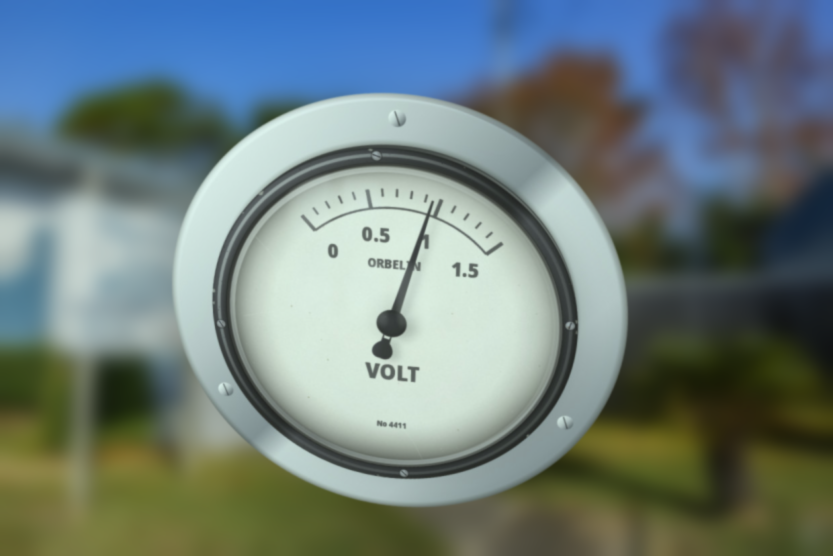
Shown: 0.95 V
